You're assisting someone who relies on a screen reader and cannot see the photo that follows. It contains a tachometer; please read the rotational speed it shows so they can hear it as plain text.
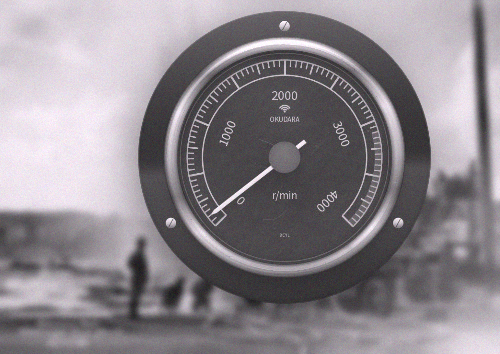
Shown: 100 rpm
